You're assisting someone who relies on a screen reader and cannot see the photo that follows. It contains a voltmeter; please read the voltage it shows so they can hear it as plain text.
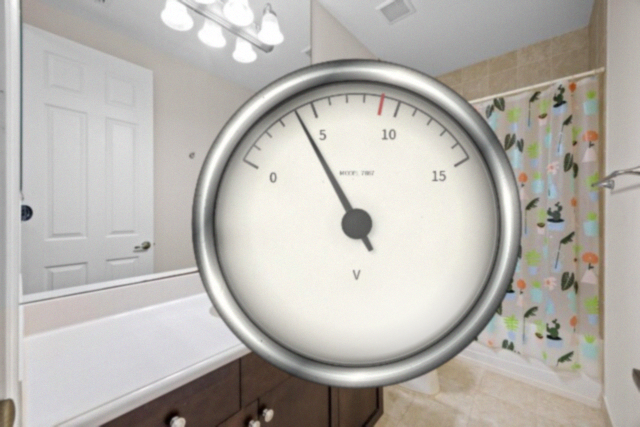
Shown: 4 V
